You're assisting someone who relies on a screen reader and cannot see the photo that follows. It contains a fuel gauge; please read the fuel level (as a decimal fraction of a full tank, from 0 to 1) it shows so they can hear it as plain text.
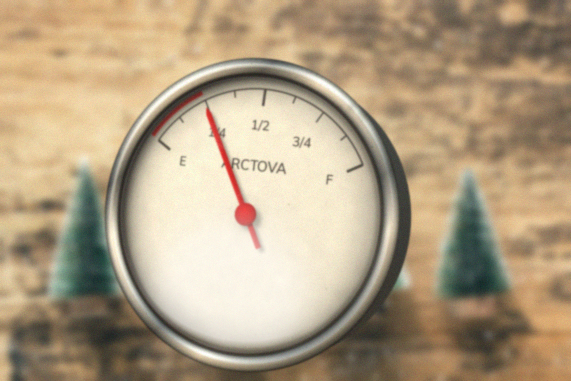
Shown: 0.25
